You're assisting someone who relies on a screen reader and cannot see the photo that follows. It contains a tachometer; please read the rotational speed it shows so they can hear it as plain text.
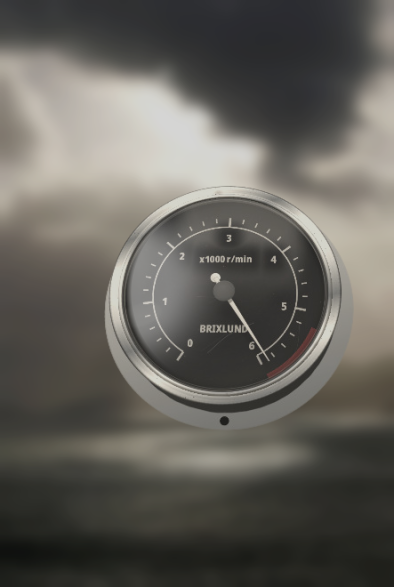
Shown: 5900 rpm
